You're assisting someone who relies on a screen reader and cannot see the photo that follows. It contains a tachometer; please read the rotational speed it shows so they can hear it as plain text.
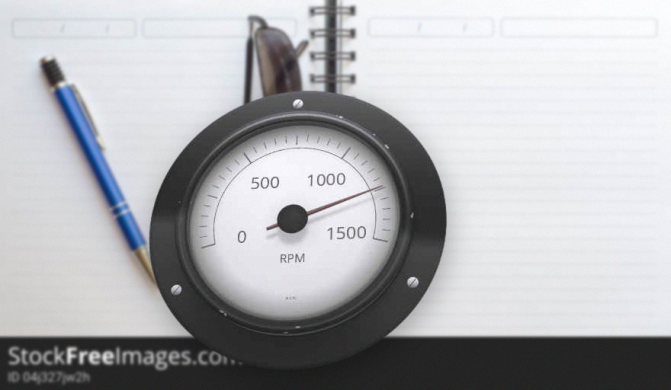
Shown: 1250 rpm
